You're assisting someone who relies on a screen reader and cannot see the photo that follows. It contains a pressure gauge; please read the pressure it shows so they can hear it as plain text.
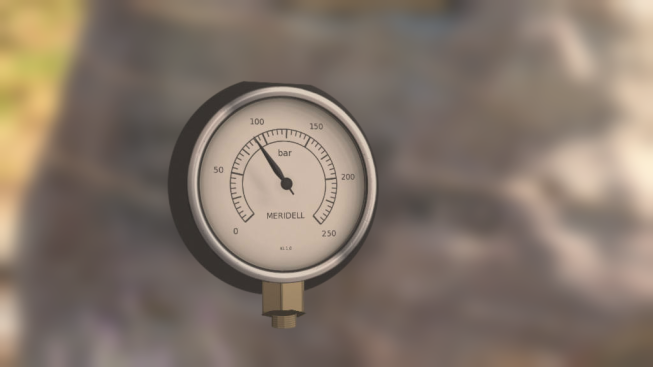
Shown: 90 bar
